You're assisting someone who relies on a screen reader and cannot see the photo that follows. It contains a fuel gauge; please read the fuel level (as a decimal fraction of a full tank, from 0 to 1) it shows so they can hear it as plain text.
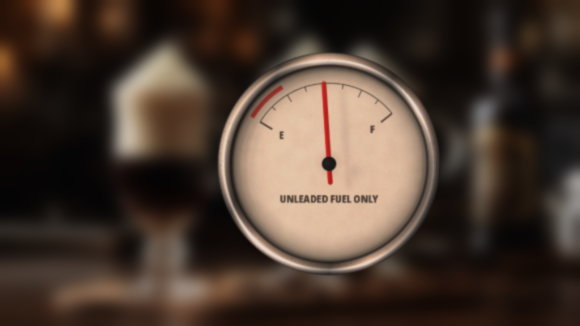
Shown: 0.5
